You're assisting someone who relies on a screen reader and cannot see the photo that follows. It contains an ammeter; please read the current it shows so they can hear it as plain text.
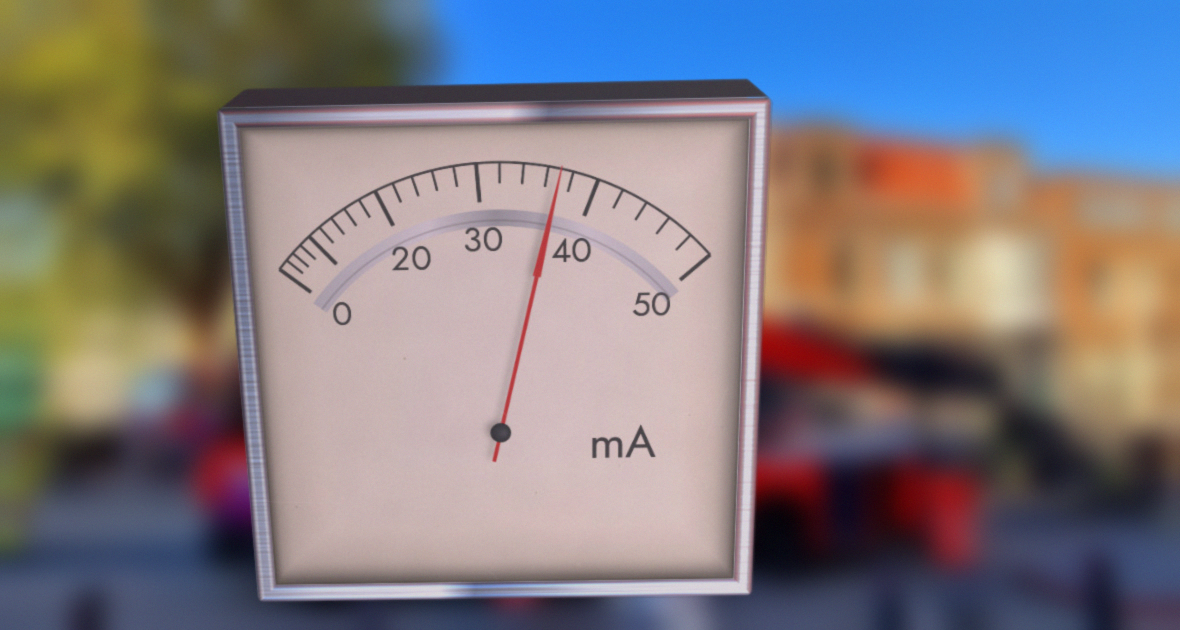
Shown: 37 mA
